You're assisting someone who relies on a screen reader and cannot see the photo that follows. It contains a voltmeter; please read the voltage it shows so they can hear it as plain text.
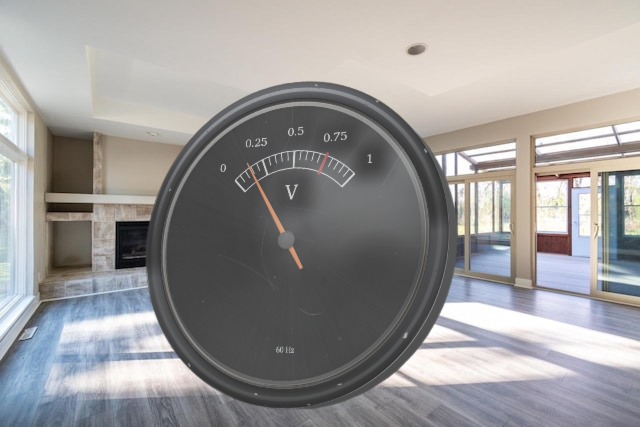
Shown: 0.15 V
